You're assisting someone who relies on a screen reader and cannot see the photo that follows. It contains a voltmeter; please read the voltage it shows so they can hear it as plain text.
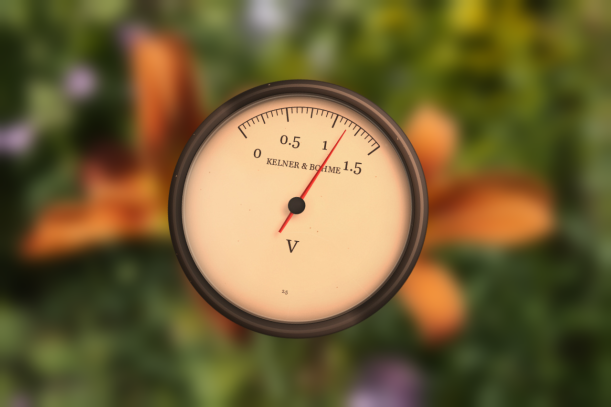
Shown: 1.15 V
